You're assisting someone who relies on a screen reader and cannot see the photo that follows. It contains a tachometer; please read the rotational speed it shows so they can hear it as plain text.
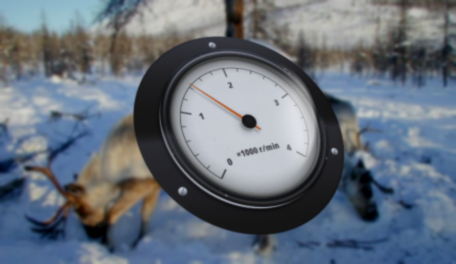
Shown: 1400 rpm
